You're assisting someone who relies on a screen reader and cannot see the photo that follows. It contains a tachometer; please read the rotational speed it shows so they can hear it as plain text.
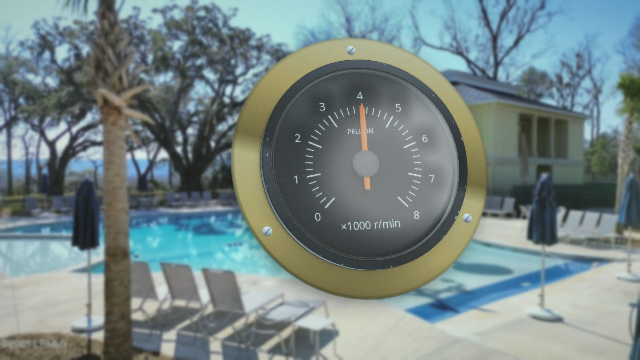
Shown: 4000 rpm
